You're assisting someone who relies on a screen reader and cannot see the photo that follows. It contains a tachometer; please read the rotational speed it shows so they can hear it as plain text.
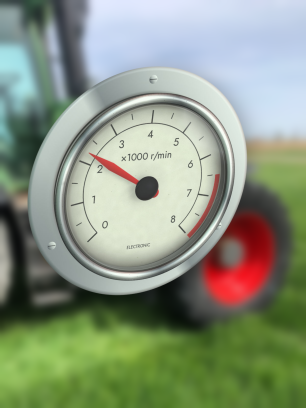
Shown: 2250 rpm
